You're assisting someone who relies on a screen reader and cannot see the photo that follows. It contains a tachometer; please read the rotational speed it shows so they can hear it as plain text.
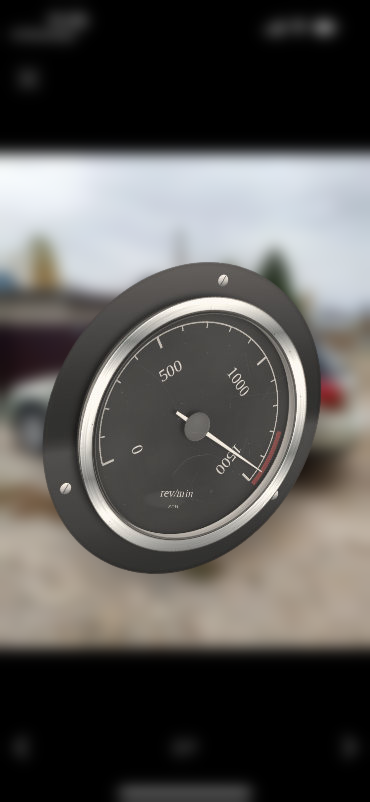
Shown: 1450 rpm
